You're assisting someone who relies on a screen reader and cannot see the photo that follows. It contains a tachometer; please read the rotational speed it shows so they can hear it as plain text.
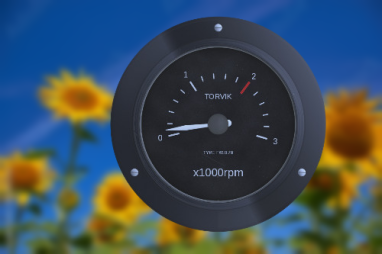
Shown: 100 rpm
